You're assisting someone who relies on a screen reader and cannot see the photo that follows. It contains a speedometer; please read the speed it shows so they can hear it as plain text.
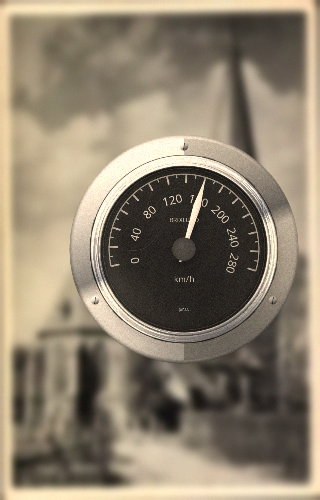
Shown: 160 km/h
